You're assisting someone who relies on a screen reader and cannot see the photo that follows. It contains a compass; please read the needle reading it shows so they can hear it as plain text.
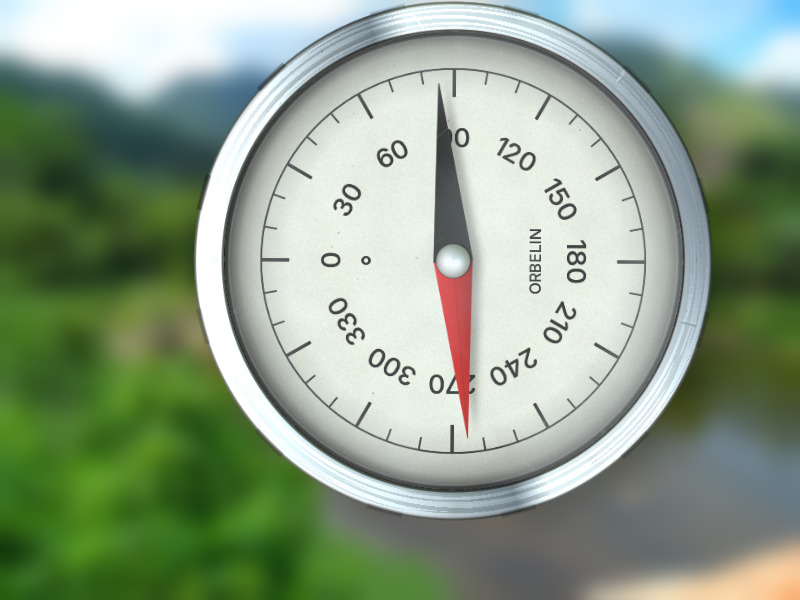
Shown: 265 °
